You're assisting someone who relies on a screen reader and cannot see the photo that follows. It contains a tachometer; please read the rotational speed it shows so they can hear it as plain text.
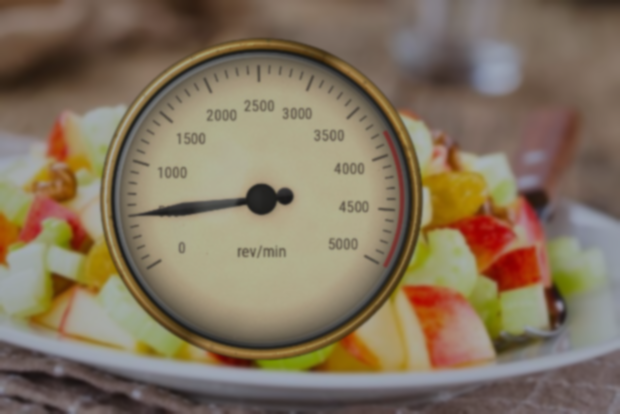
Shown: 500 rpm
